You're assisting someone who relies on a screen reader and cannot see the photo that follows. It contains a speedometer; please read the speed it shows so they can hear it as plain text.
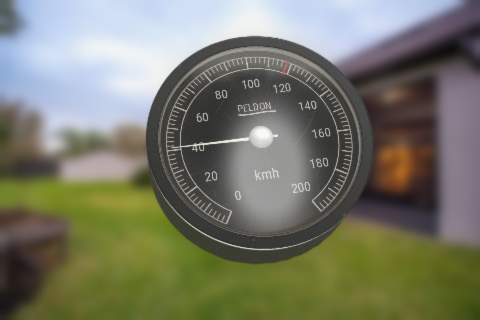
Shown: 40 km/h
